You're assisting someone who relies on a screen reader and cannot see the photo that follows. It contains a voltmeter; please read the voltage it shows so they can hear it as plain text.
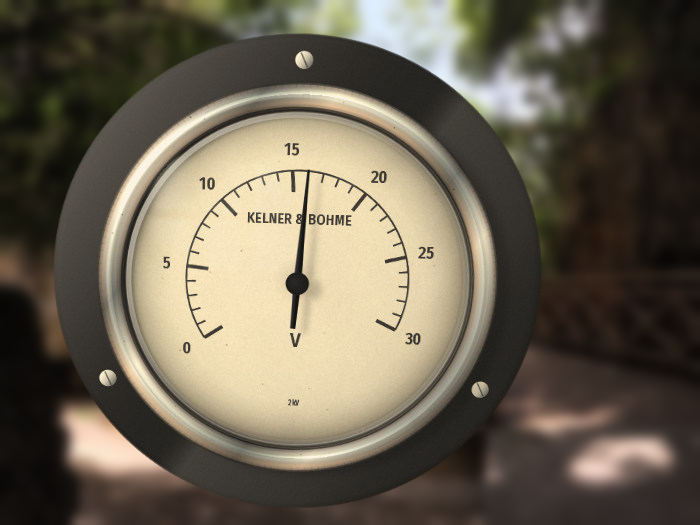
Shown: 16 V
